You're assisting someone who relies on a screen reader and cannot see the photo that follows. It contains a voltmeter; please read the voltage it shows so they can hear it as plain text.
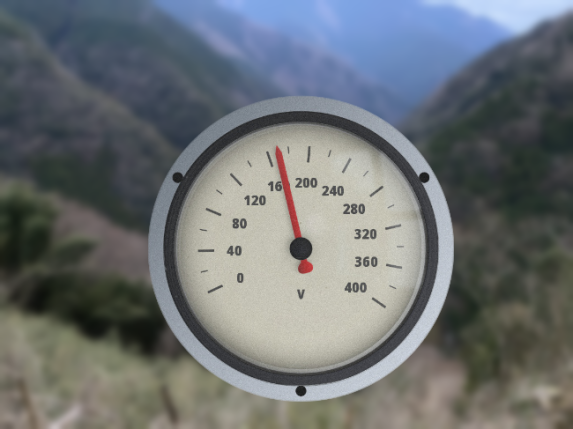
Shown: 170 V
